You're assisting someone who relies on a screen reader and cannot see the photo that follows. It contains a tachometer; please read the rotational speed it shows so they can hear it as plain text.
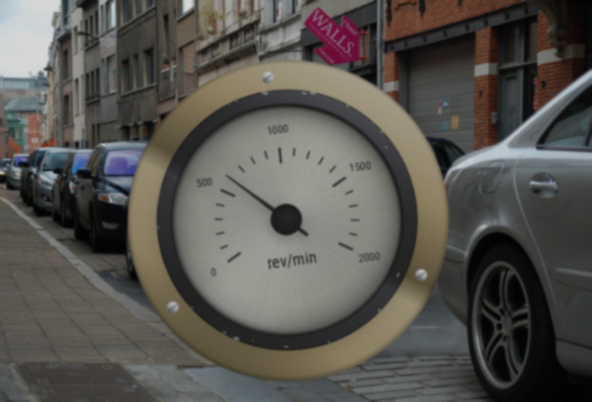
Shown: 600 rpm
